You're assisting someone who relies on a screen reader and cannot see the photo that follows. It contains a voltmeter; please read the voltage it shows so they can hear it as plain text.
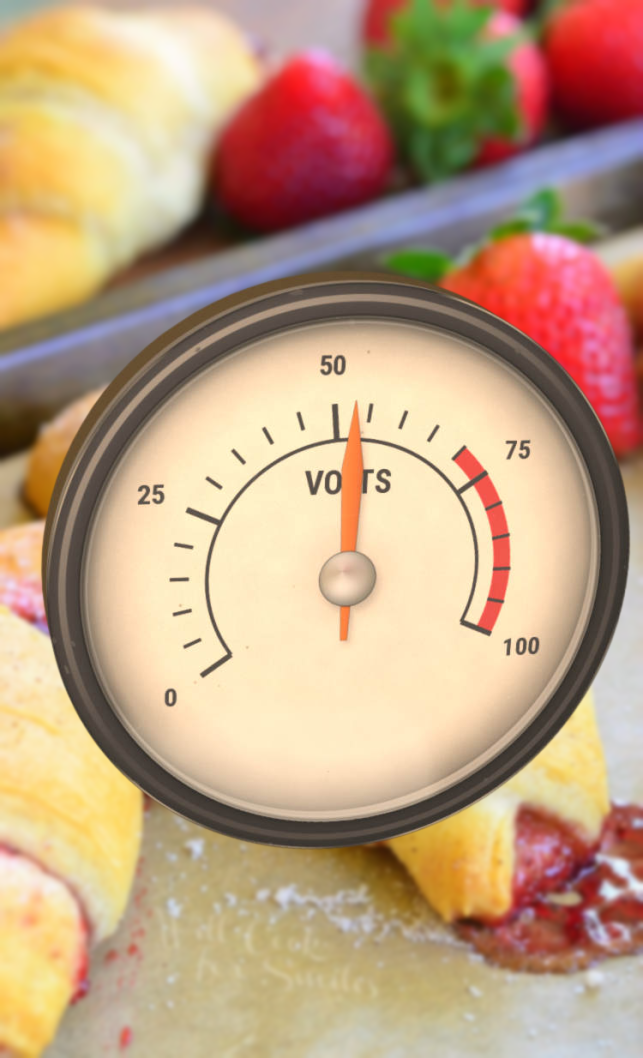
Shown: 52.5 V
